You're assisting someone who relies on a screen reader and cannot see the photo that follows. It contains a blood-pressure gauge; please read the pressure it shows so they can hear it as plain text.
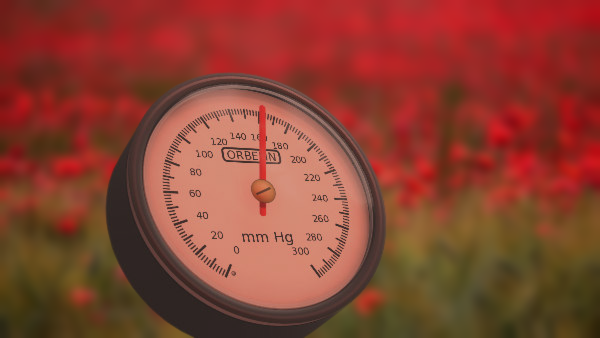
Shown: 160 mmHg
